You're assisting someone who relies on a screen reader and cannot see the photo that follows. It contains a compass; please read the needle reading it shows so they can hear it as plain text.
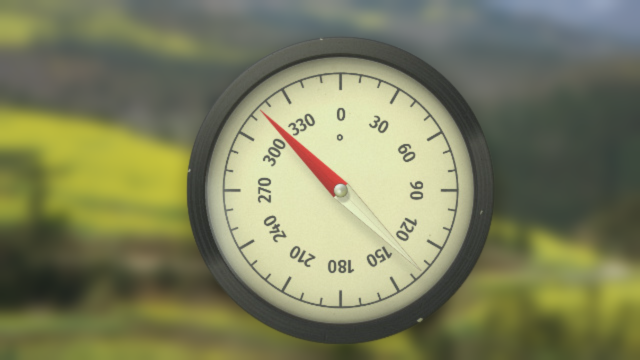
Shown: 315 °
